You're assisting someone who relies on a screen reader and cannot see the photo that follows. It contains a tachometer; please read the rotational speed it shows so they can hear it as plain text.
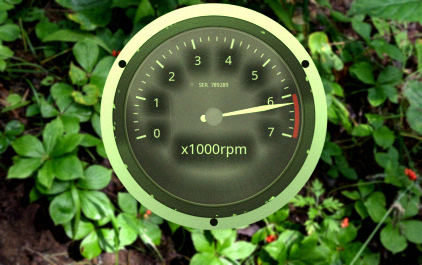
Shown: 6200 rpm
